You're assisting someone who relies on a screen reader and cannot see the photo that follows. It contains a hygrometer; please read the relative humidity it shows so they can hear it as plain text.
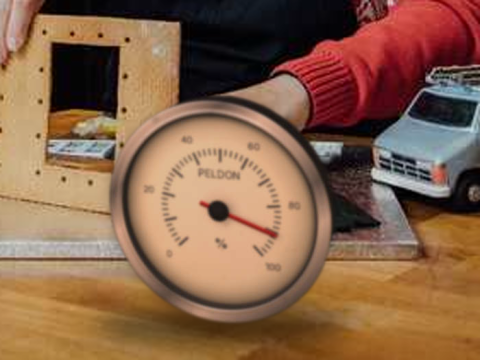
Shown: 90 %
